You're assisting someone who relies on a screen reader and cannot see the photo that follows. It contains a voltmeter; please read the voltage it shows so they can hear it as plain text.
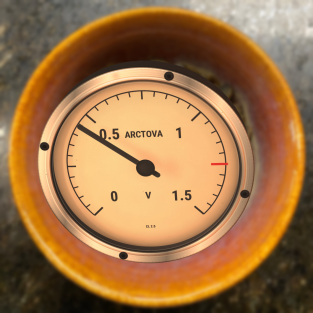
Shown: 0.45 V
